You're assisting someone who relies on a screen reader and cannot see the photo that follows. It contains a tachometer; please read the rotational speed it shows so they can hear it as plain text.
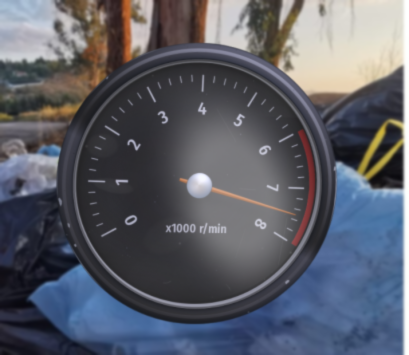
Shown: 7500 rpm
